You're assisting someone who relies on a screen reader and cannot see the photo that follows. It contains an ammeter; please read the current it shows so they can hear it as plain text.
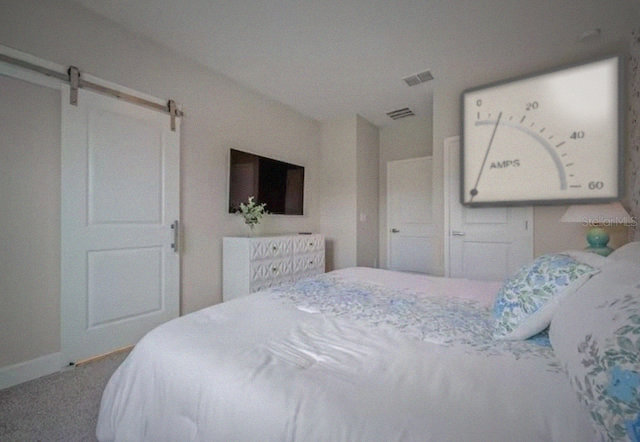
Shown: 10 A
